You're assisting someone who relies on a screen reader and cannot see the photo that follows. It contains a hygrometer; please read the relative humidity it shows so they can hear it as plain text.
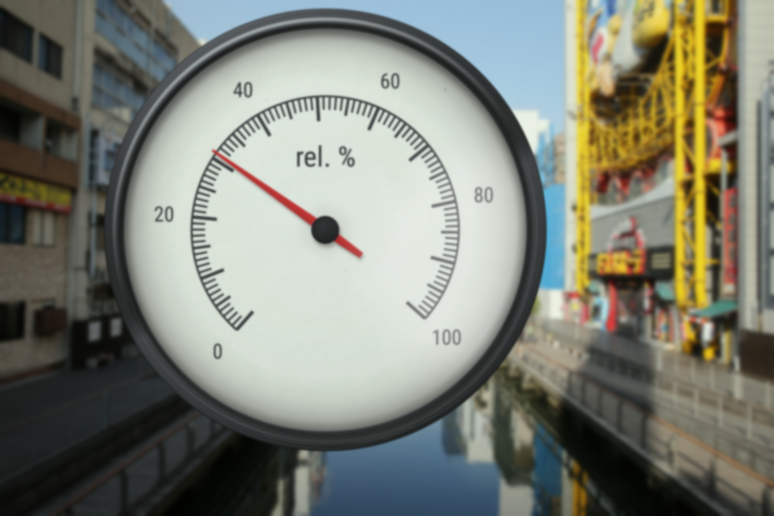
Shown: 31 %
